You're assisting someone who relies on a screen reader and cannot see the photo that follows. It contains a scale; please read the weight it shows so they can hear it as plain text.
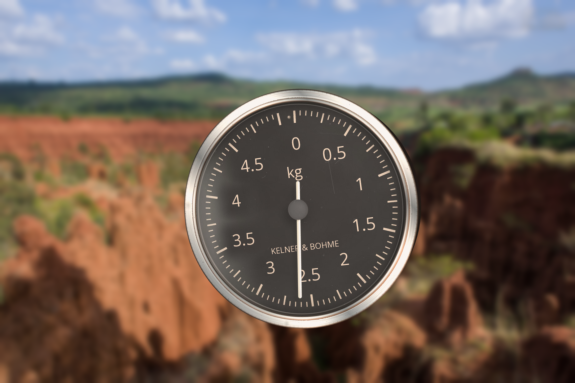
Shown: 2.6 kg
